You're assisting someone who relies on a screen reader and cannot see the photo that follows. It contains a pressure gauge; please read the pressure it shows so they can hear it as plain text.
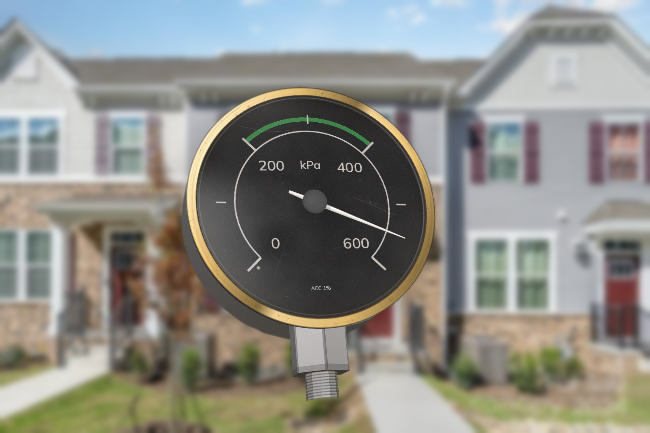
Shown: 550 kPa
